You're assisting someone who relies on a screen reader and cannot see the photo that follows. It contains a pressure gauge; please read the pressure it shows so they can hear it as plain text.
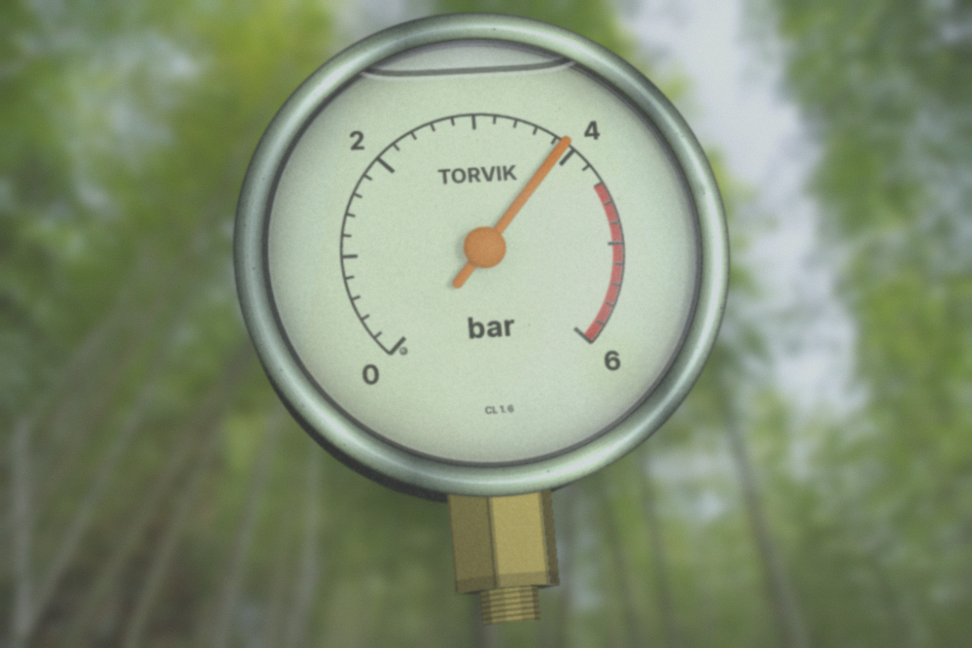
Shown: 3.9 bar
